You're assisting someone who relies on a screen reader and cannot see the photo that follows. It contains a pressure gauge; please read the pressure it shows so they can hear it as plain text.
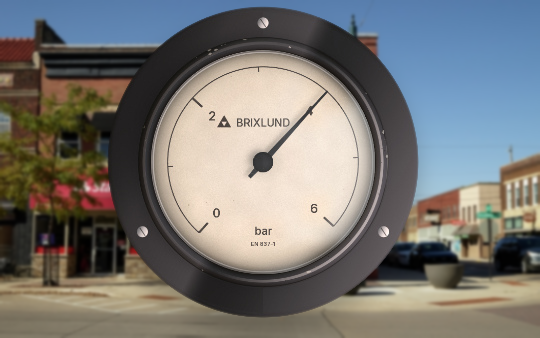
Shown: 4 bar
